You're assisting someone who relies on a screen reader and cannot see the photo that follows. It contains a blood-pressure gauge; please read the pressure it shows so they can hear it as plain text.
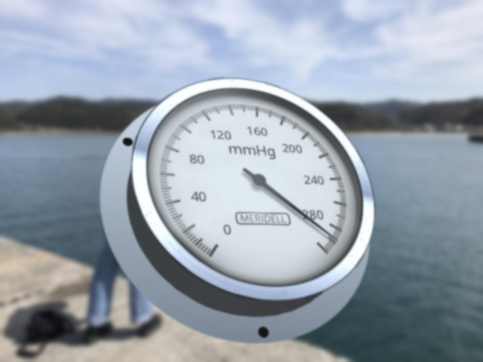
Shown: 290 mmHg
